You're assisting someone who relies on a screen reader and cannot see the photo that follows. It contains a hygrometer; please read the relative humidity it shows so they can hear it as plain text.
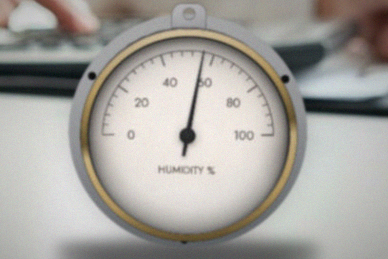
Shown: 56 %
